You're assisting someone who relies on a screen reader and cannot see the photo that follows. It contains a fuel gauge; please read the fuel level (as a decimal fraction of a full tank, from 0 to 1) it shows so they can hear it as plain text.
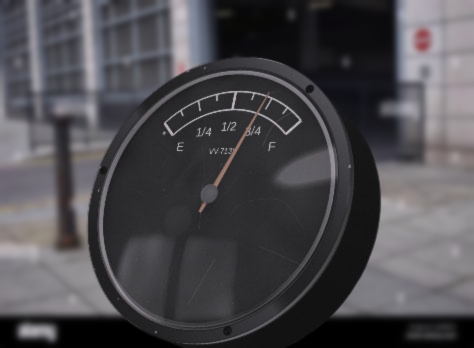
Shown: 0.75
